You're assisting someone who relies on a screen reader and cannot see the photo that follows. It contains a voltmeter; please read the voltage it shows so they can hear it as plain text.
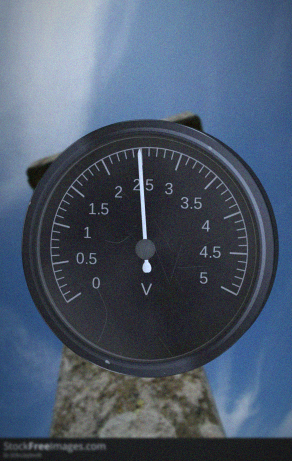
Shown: 2.5 V
